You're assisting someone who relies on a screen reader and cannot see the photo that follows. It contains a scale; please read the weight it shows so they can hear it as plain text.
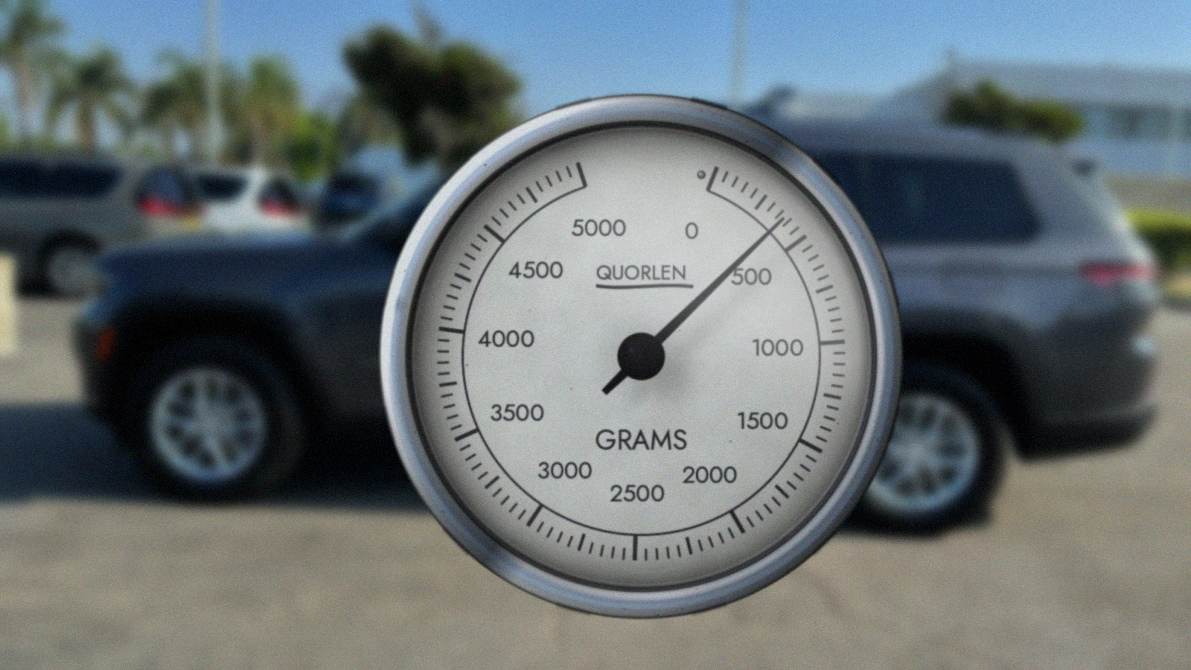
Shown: 375 g
